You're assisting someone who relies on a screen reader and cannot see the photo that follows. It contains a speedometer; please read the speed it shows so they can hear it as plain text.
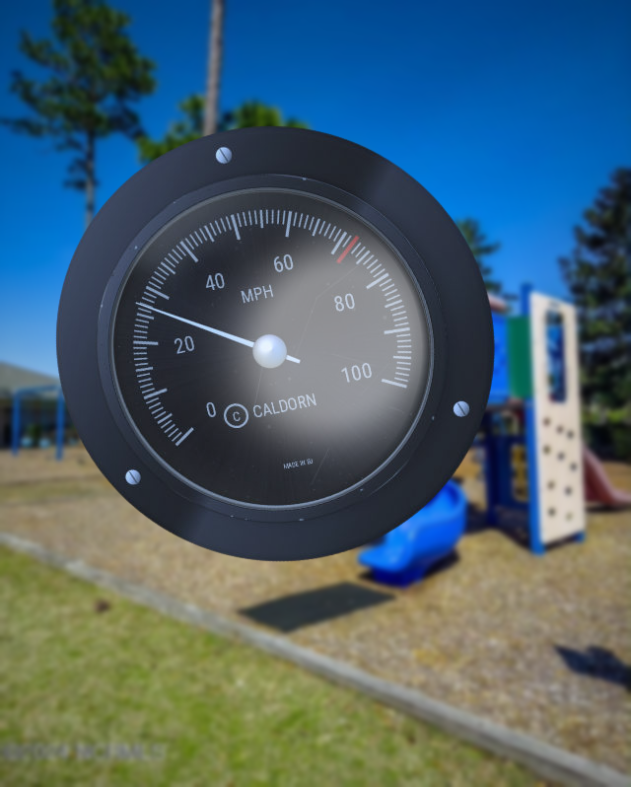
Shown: 27 mph
